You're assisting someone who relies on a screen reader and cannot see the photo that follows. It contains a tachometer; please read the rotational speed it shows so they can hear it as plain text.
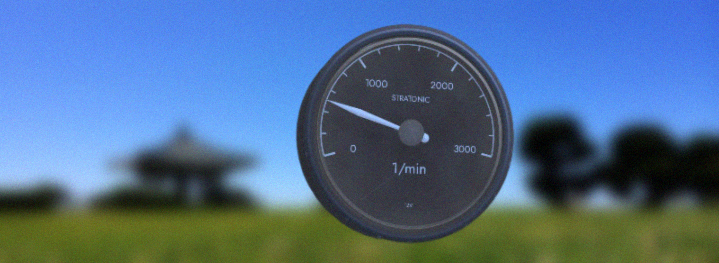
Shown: 500 rpm
